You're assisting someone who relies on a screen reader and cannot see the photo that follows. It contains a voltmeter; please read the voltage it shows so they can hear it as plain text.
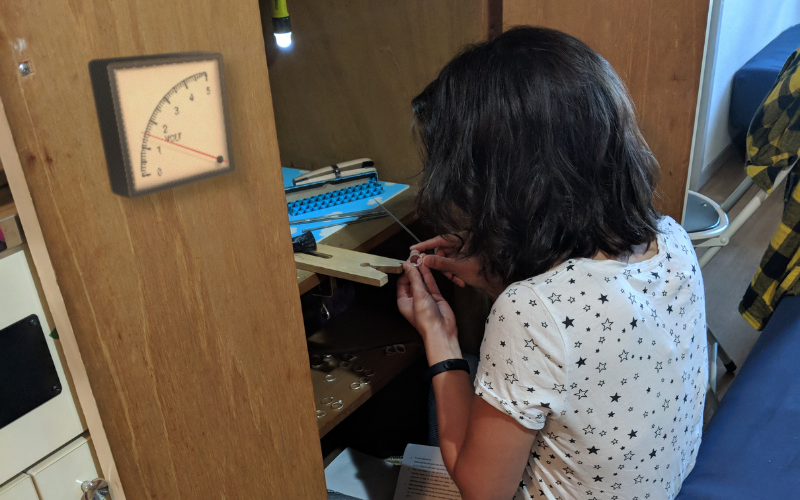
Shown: 1.5 V
